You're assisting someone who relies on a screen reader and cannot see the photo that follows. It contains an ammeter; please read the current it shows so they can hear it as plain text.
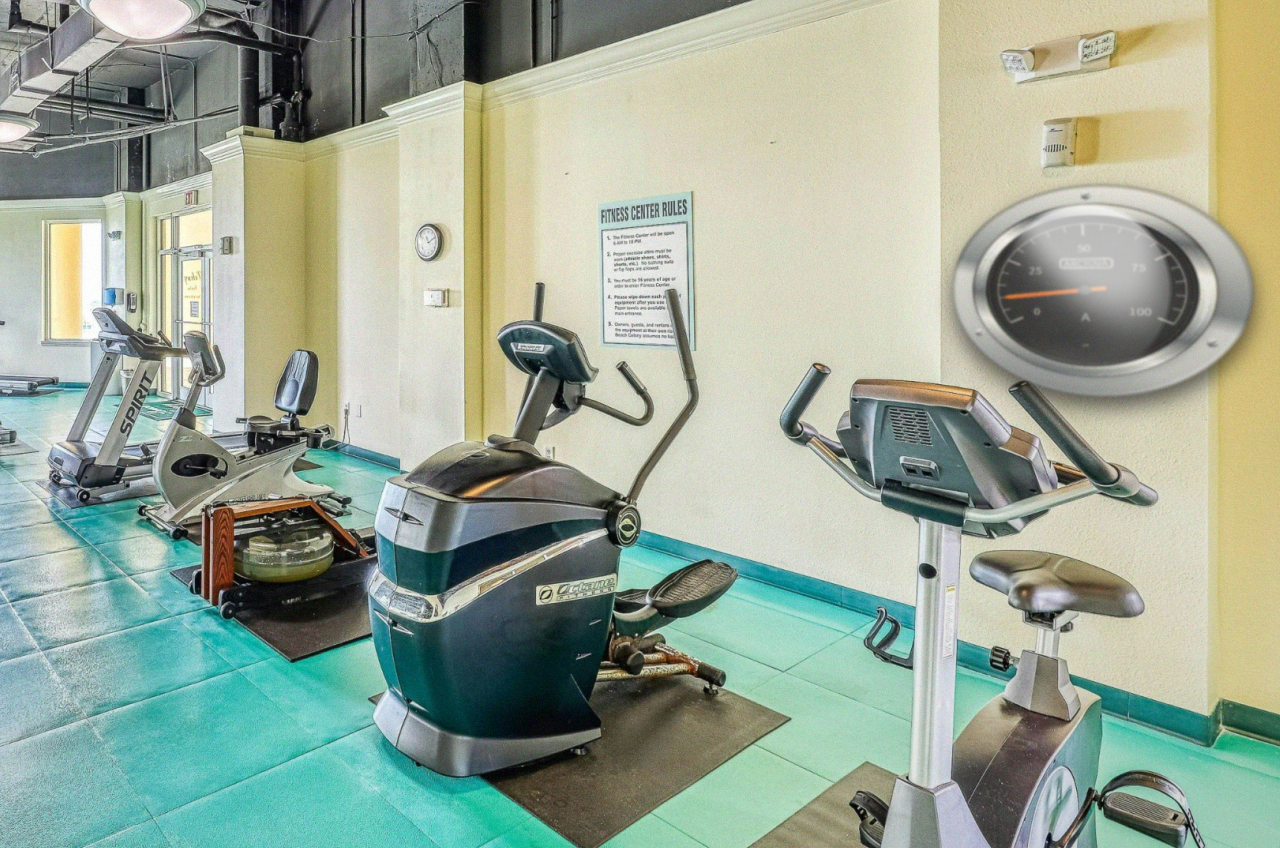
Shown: 10 A
